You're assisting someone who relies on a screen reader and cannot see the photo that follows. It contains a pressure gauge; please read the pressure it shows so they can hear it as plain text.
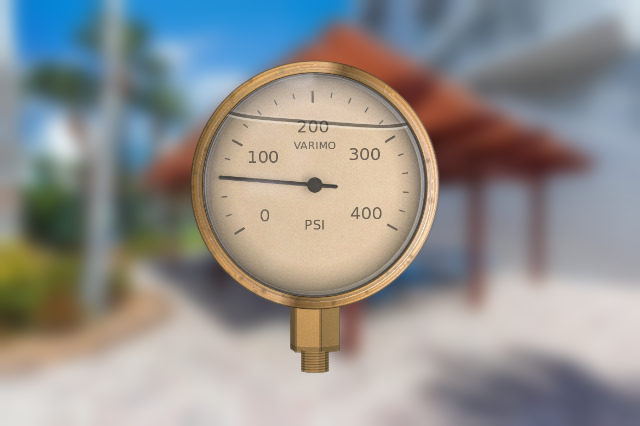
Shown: 60 psi
